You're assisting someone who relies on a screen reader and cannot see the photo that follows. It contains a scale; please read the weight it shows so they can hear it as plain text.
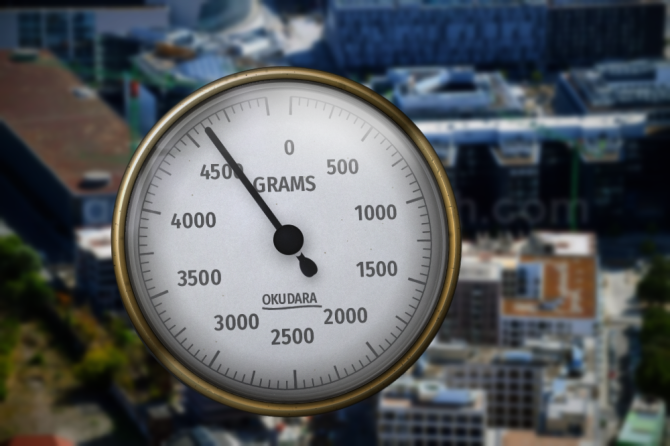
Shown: 4600 g
